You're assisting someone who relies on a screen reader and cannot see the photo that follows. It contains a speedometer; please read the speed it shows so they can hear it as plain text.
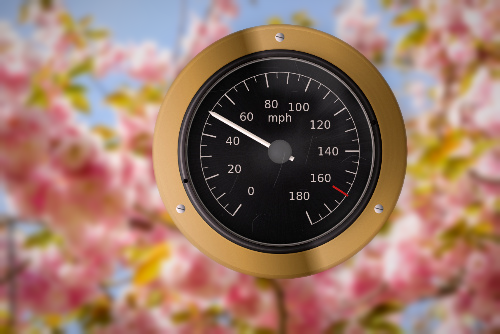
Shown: 50 mph
